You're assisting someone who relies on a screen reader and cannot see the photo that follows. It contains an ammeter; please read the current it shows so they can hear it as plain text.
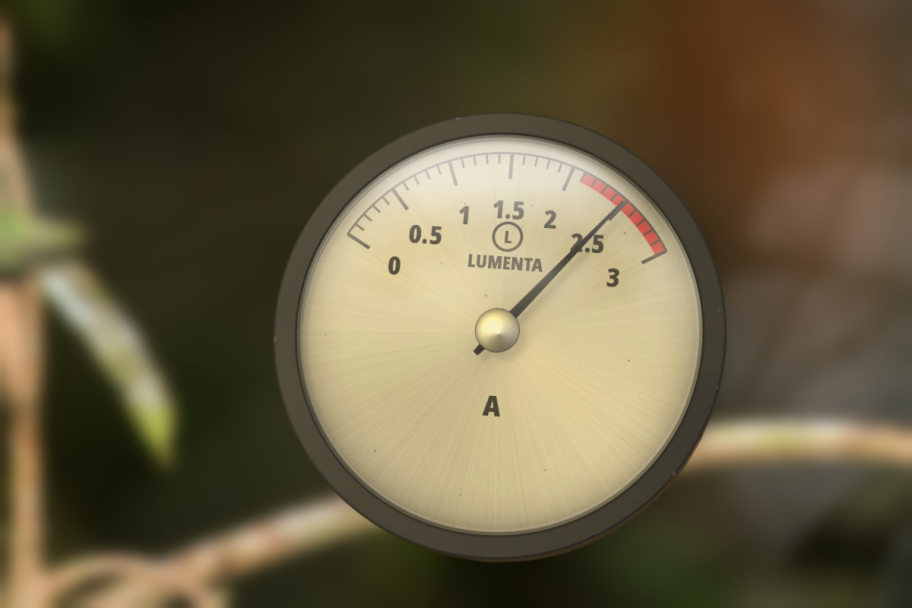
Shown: 2.5 A
